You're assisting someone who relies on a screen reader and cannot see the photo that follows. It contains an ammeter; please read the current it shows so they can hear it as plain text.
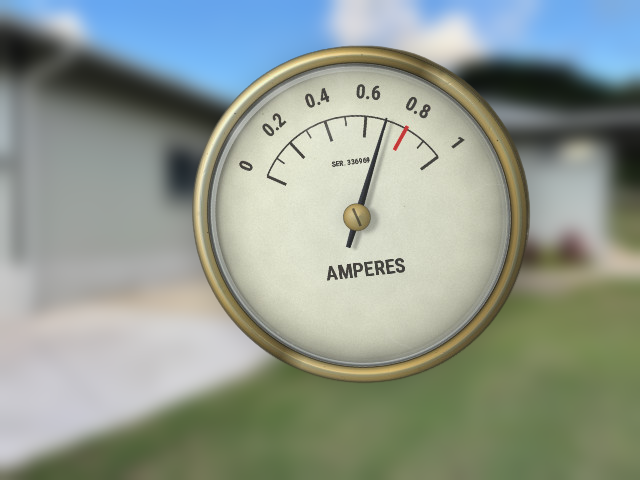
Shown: 0.7 A
